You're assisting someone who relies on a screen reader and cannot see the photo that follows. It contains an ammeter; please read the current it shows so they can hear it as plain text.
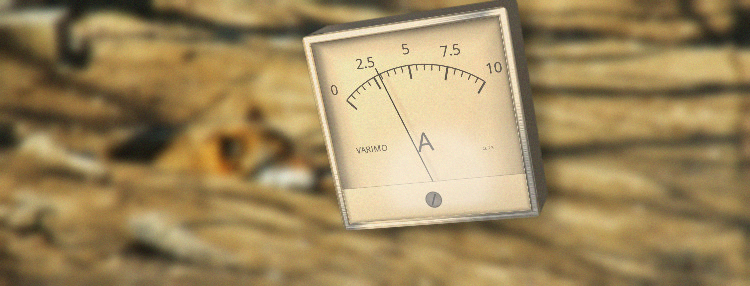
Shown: 3 A
